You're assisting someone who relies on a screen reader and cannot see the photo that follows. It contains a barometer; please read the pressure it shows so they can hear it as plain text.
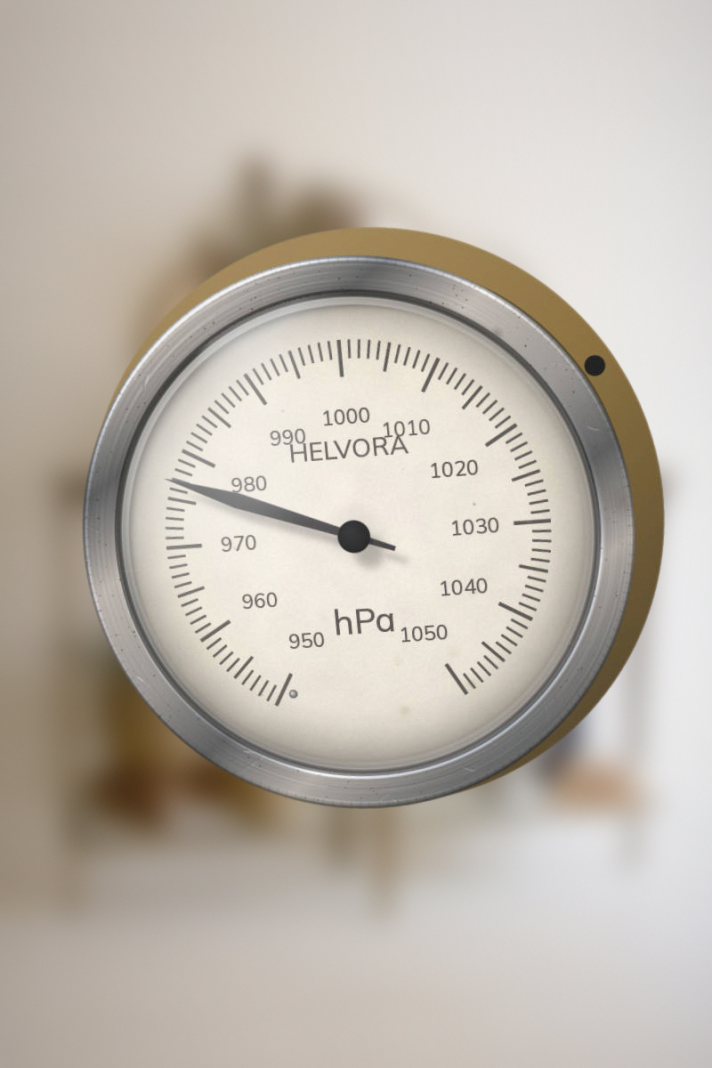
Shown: 977 hPa
